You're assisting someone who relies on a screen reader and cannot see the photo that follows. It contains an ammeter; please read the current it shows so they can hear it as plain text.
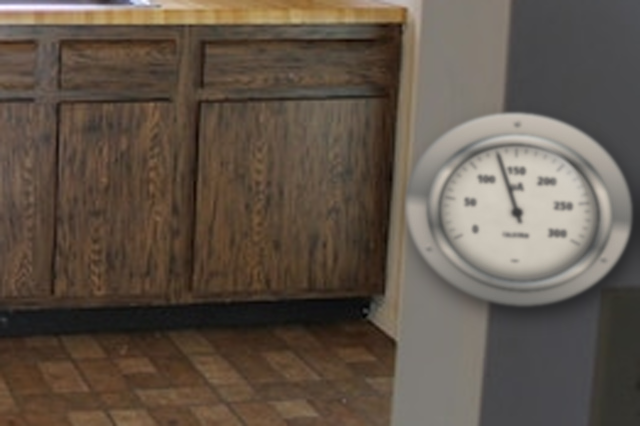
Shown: 130 µA
